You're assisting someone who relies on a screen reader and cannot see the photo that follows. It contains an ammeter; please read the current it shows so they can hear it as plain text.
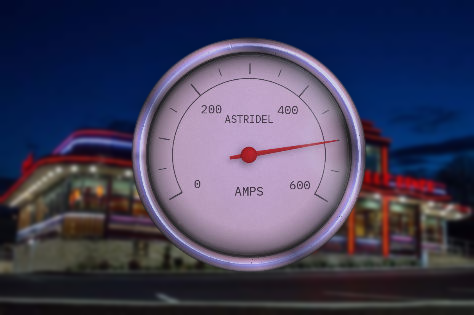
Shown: 500 A
